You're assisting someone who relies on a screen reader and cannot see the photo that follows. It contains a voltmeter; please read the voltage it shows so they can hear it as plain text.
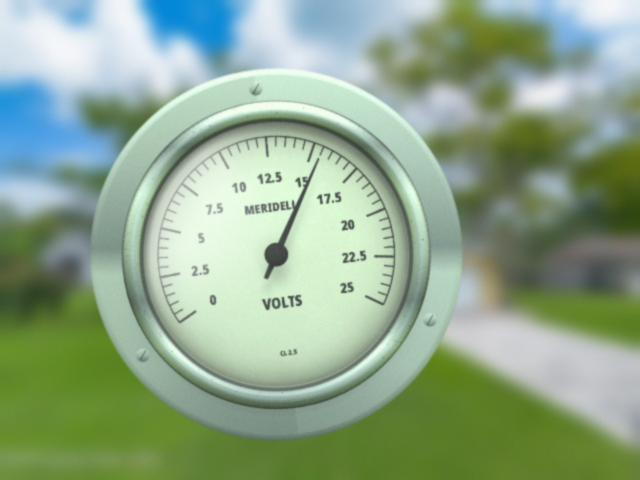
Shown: 15.5 V
